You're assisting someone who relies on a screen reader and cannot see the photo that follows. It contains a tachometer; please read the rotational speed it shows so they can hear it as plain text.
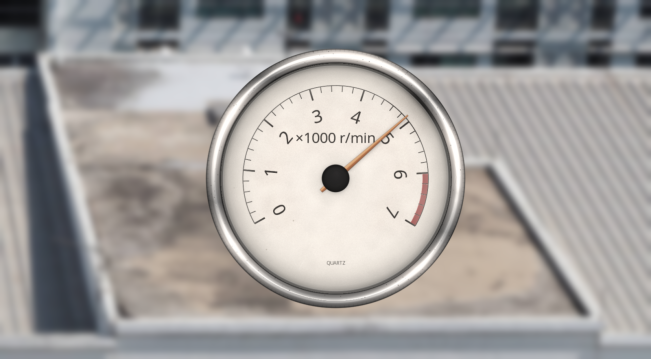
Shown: 4900 rpm
